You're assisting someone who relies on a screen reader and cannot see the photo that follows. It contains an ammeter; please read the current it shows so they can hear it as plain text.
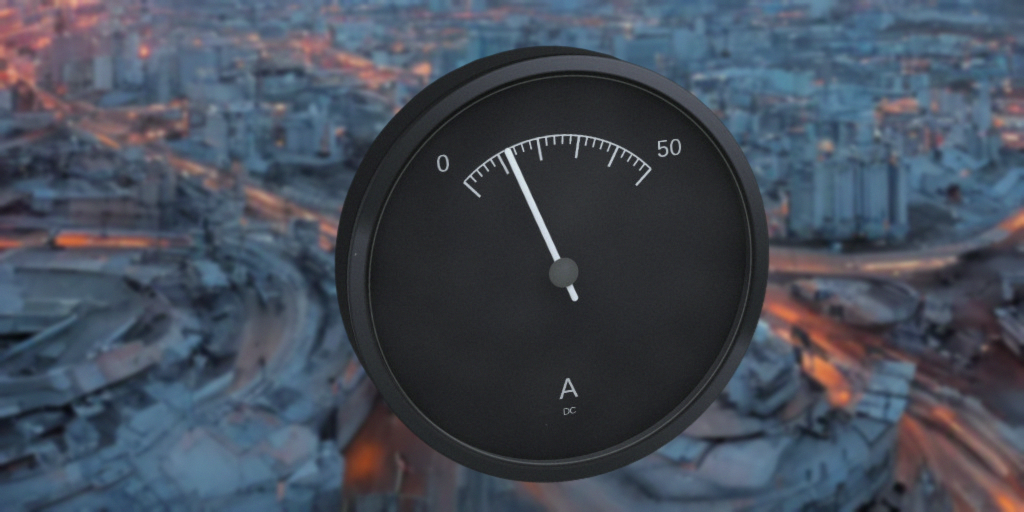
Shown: 12 A
